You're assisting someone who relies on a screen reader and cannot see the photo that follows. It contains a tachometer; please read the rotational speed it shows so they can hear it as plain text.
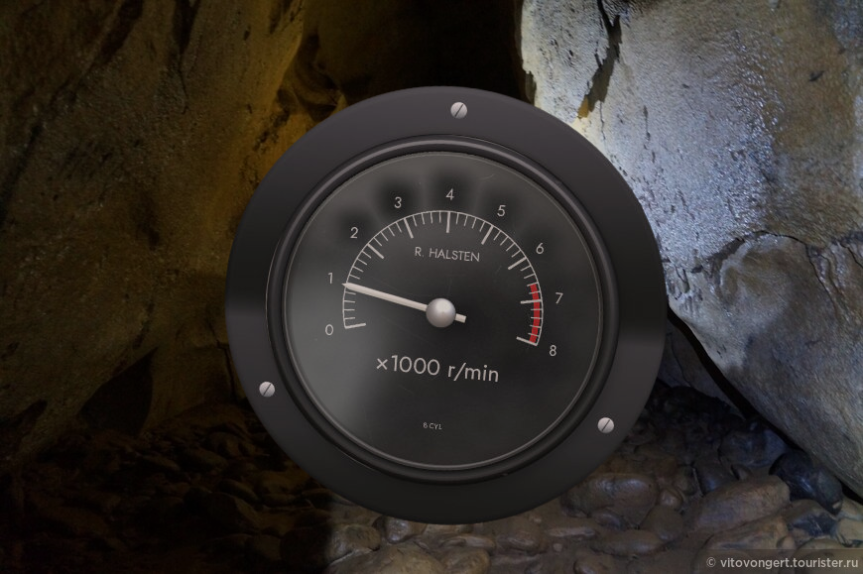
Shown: 1000 rpm
